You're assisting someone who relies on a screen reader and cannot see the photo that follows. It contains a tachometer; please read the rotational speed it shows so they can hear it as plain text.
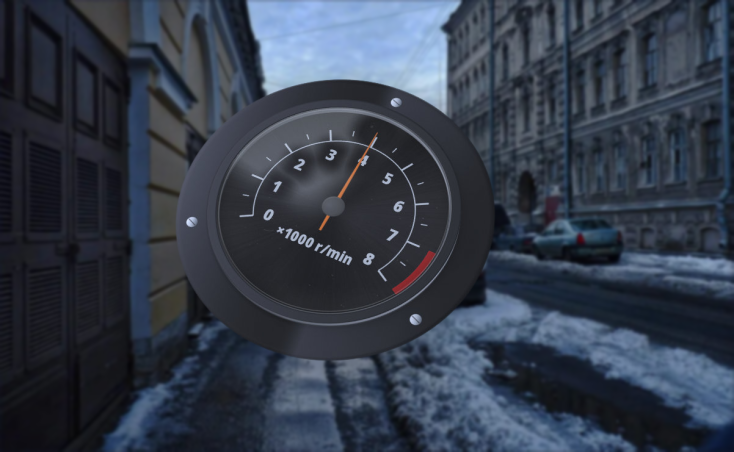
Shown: 4000 rpm
